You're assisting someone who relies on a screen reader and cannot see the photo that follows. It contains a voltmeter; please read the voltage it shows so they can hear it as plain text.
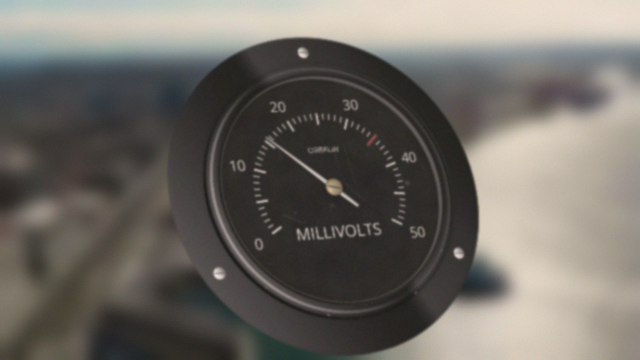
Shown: 15 mV
